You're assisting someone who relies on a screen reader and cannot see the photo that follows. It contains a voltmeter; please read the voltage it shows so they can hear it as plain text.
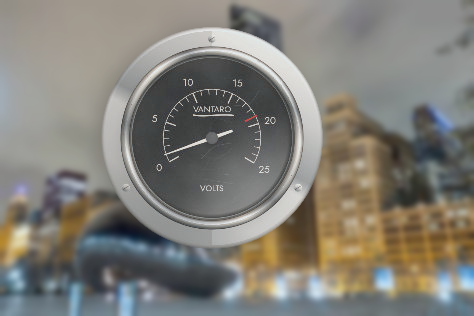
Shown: 1 V
